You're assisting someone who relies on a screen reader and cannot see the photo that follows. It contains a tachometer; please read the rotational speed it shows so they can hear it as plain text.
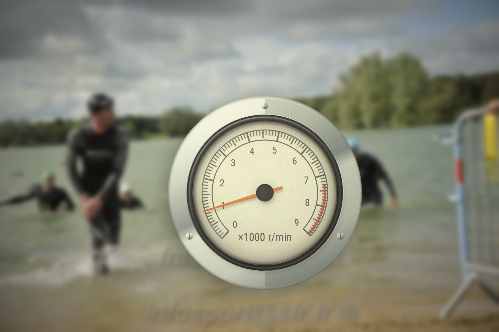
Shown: 1000 rpm
